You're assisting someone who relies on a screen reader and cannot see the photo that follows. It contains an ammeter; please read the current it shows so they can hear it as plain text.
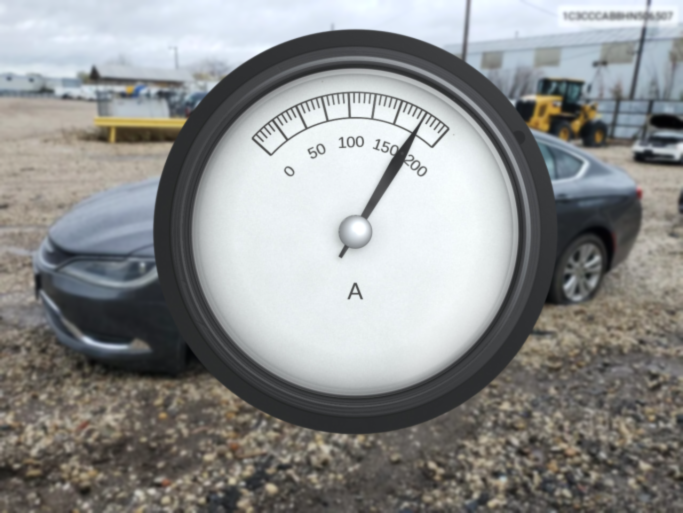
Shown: 175 A
